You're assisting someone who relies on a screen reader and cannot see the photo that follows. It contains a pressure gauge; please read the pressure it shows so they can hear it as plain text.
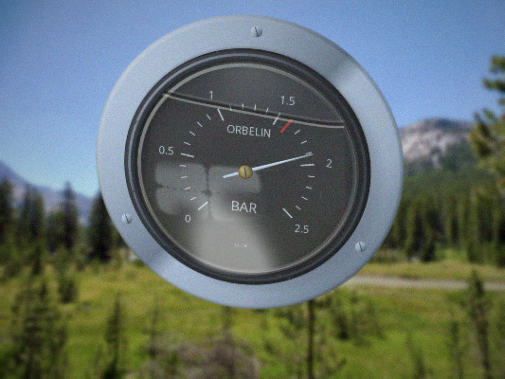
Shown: 1.9 bar
